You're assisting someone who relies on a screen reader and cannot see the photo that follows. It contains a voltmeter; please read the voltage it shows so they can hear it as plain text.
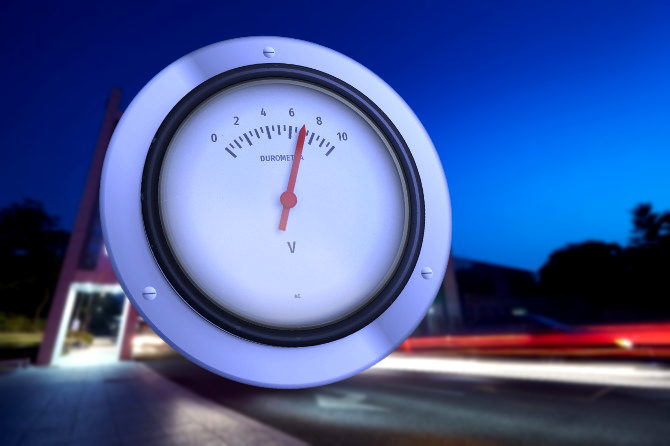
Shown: 7 V
